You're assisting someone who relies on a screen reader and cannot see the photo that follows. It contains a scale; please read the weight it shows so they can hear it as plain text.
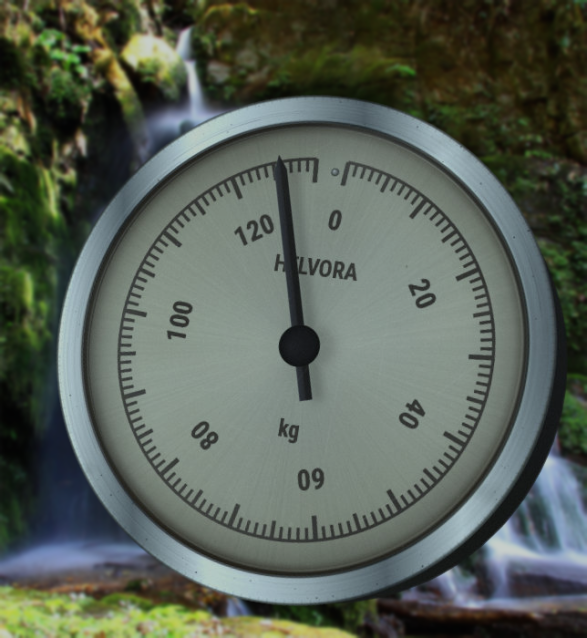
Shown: 126 kg
